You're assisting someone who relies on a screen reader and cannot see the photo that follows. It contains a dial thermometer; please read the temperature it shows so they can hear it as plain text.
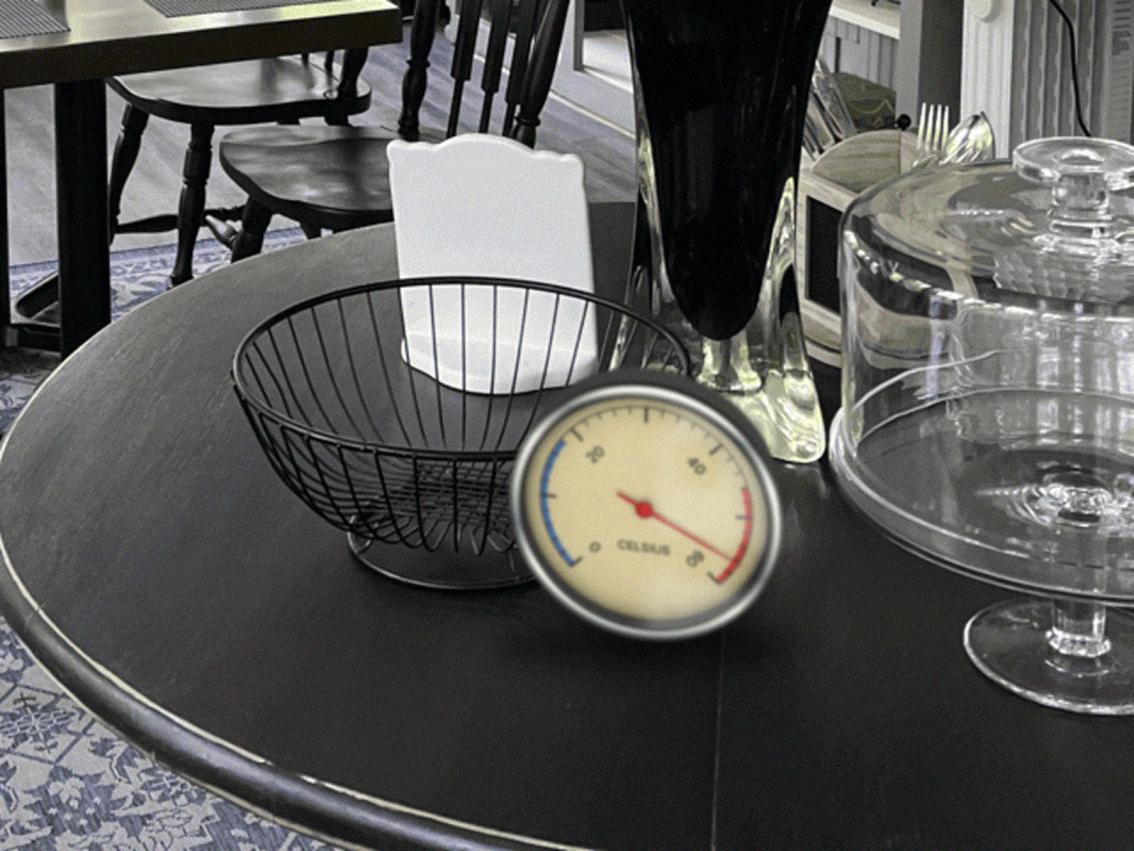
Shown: 56 °C
